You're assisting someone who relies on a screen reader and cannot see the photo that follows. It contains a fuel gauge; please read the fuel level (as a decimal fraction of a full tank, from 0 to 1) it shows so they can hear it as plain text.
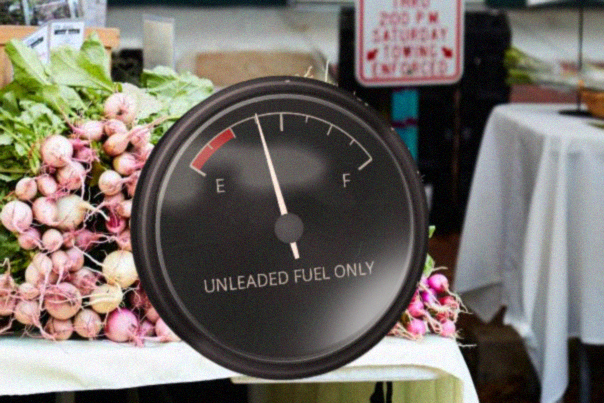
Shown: 0.375
